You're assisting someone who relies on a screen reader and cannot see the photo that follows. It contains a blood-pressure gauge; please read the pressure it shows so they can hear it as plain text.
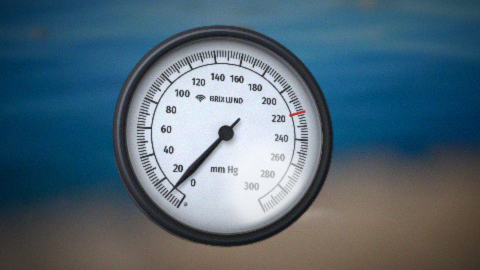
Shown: 10 mmHg
